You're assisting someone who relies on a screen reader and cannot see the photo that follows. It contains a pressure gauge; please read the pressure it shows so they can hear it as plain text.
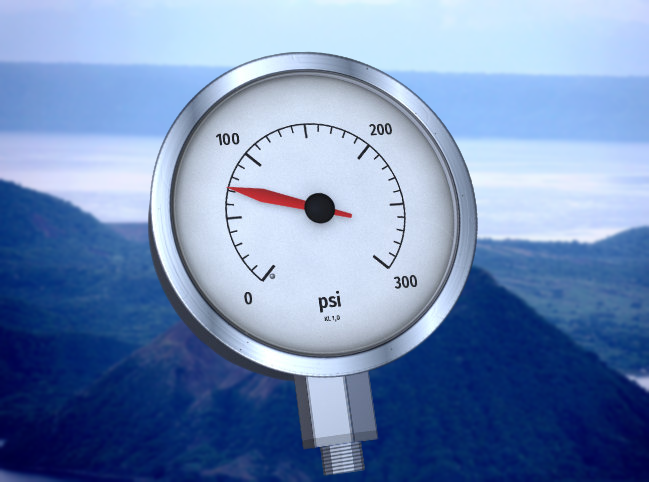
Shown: 70 psi
